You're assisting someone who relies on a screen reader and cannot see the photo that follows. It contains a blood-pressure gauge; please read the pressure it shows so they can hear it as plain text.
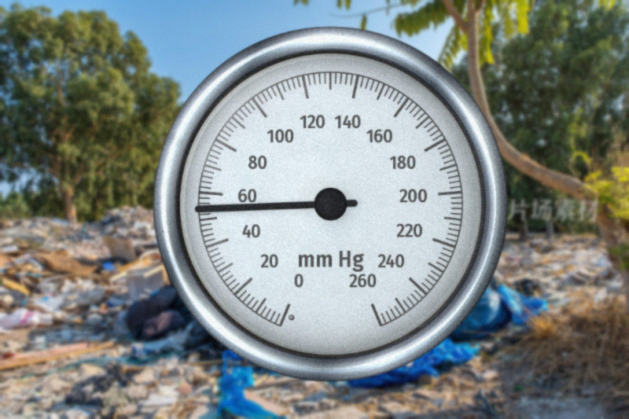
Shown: 54 mmHg
